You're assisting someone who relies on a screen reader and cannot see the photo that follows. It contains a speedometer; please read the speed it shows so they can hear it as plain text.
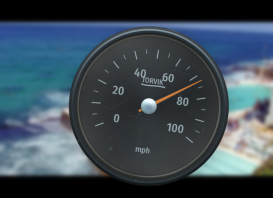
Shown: 72.5 mph
